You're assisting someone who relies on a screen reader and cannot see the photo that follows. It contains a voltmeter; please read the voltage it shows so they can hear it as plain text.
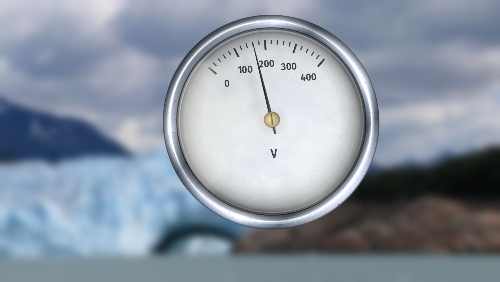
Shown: 160 V
